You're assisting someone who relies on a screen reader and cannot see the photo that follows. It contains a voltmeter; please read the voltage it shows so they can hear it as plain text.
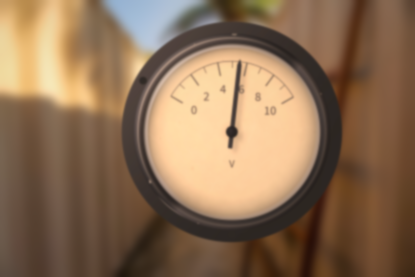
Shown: 5.5 V
